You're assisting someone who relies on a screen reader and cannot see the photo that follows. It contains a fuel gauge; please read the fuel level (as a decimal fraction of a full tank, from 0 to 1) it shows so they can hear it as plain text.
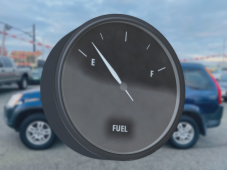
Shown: 0.125
